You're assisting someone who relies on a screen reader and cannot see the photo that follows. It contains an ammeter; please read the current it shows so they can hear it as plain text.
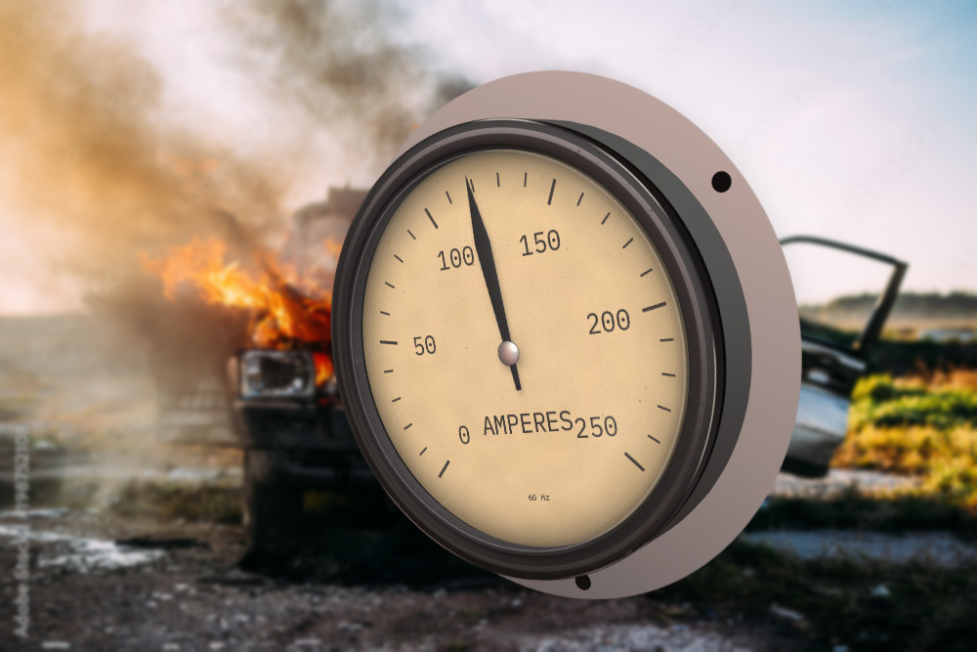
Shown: 120 A
